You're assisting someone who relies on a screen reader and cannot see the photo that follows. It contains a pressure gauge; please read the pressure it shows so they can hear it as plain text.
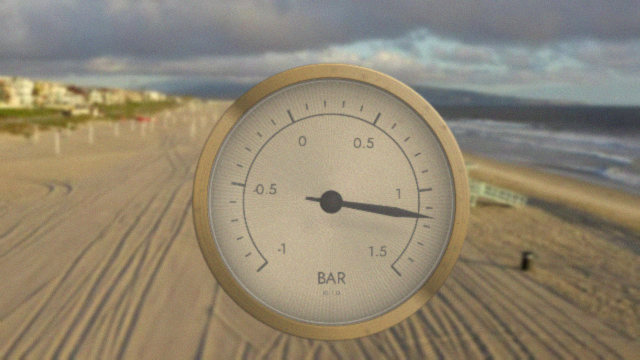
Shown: 1.15 bar
